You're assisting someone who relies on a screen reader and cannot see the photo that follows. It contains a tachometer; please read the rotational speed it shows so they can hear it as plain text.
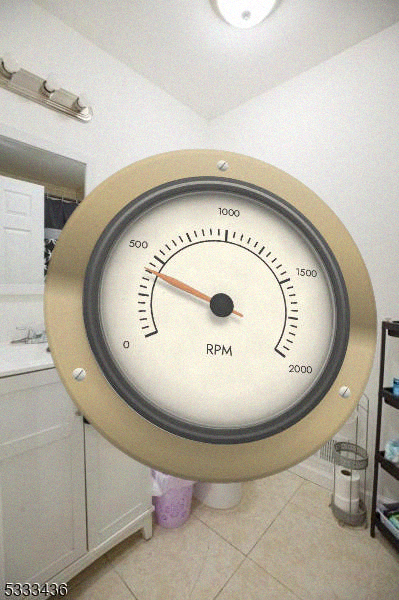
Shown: 400 rpm
